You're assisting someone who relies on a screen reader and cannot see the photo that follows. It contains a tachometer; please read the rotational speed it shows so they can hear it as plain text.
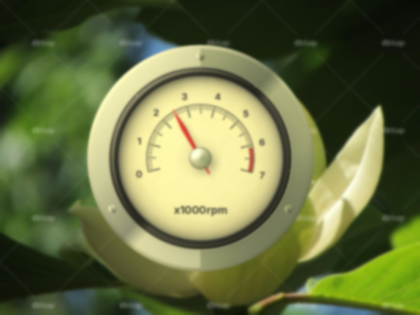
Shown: 2500 rpm
